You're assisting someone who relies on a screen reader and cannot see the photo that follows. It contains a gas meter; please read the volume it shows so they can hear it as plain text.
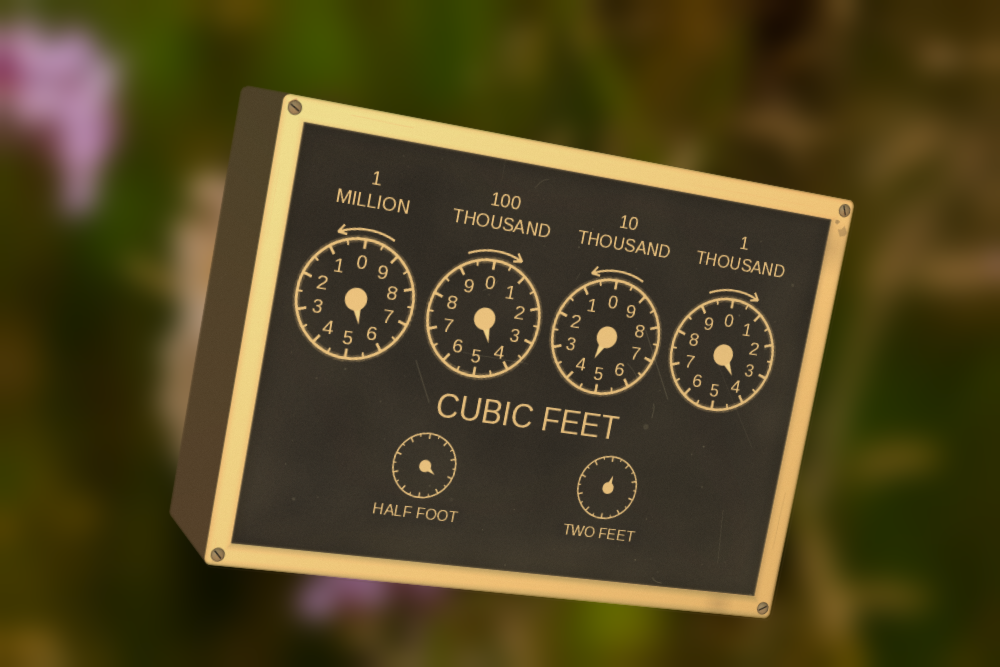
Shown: 544400 ft³
